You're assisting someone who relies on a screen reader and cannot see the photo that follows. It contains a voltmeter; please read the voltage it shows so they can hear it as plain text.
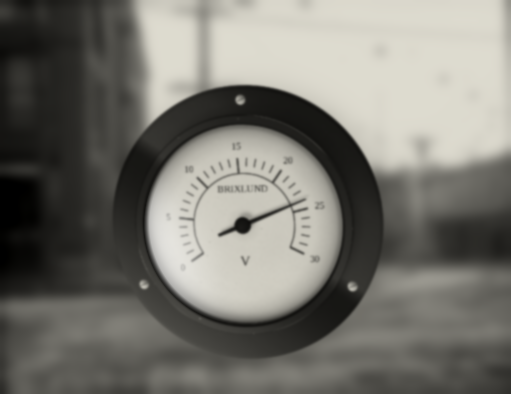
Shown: 24 V
